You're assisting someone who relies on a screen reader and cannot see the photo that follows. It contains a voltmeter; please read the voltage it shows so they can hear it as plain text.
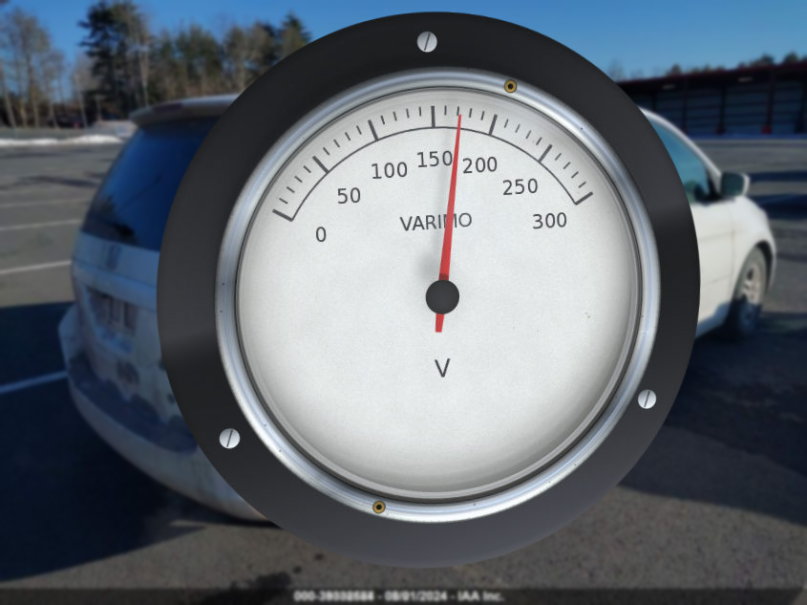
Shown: 170 V
